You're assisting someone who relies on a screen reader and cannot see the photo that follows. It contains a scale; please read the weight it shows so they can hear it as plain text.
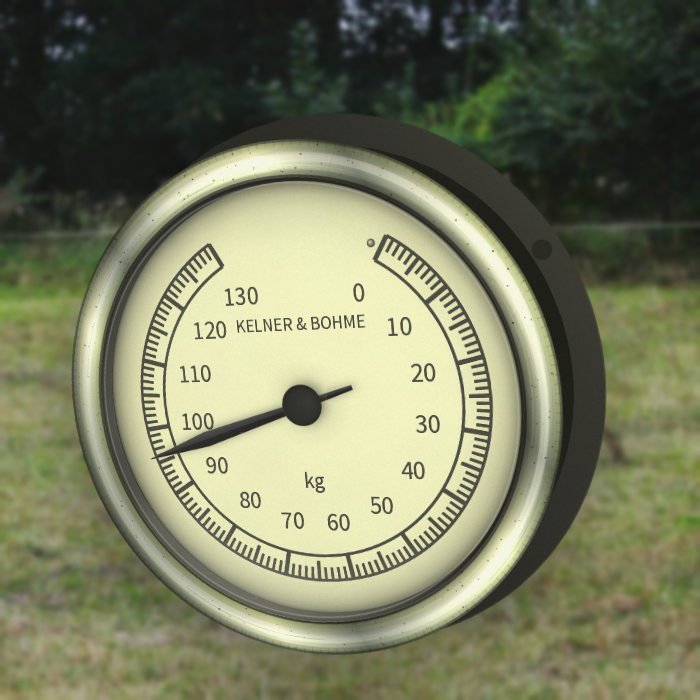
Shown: 96 kg
